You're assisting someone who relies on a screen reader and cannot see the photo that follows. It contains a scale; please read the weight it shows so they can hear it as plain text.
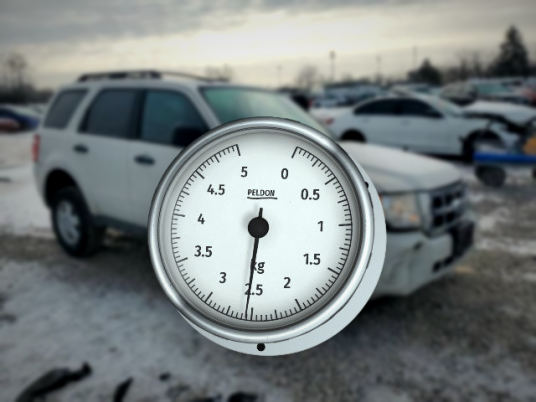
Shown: 2.55 kg
